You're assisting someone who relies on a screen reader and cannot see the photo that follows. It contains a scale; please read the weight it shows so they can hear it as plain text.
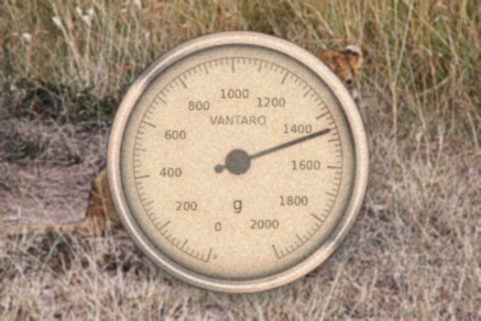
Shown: 1460 g
